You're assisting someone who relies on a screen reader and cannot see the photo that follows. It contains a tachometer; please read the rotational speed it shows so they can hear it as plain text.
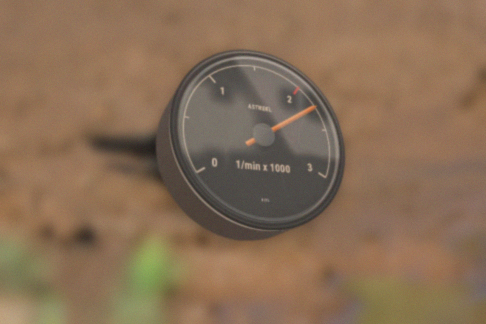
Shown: 2250 rpm
